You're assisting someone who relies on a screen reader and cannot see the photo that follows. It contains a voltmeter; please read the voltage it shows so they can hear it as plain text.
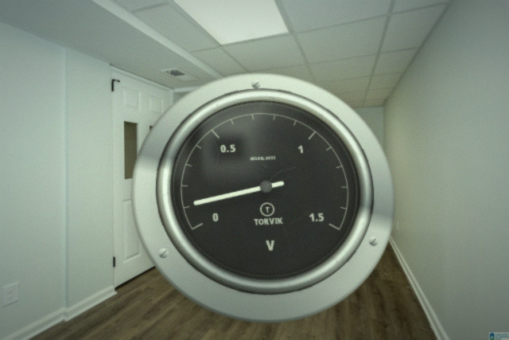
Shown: 0.1 V
